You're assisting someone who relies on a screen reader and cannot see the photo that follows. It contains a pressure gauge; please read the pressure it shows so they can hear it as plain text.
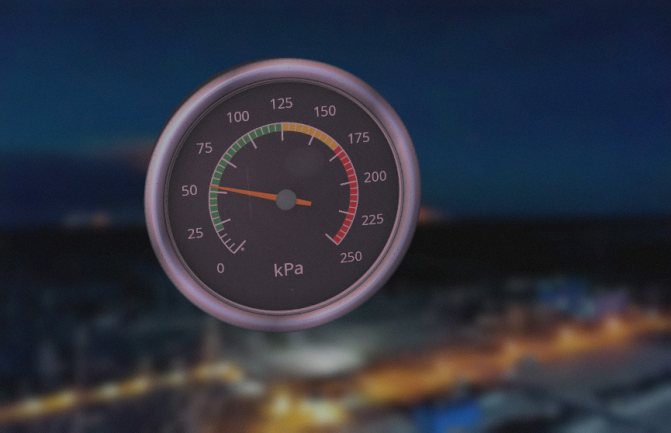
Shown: 55 kPa
